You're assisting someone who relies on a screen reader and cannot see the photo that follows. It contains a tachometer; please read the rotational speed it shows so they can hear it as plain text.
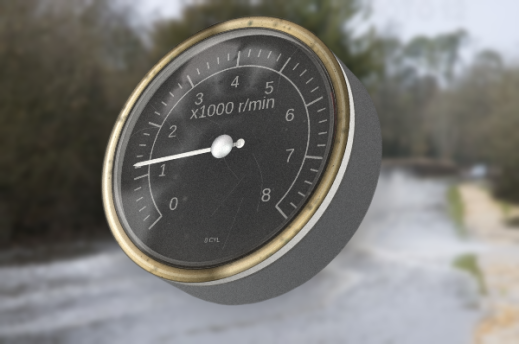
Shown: 1200 rpm
